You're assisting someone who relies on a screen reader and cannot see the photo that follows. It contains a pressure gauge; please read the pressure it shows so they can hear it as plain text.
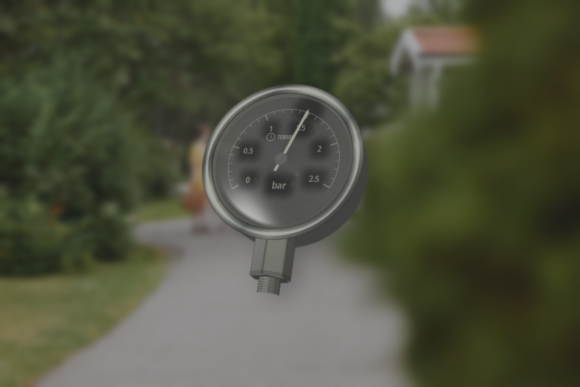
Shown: 1.5 bar
